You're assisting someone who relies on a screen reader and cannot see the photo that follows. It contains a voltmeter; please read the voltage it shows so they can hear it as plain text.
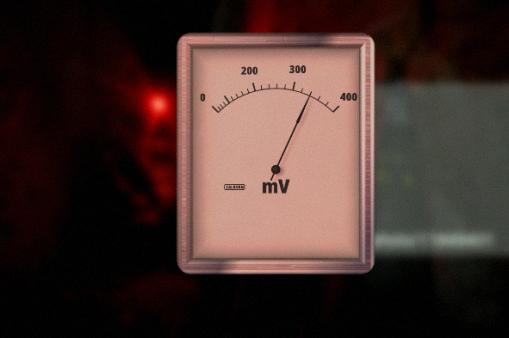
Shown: 340 mV
